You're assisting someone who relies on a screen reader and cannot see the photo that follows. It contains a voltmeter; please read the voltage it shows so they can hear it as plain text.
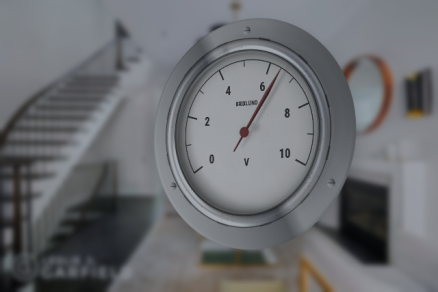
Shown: 6.5 V
